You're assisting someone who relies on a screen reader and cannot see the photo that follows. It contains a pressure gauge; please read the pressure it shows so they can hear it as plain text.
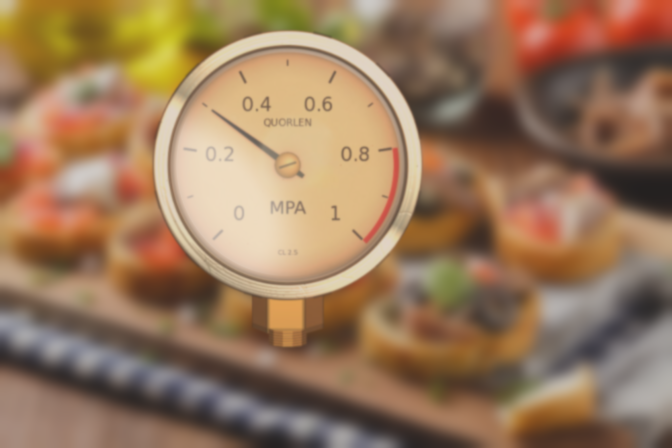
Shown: 0.3 MPa
